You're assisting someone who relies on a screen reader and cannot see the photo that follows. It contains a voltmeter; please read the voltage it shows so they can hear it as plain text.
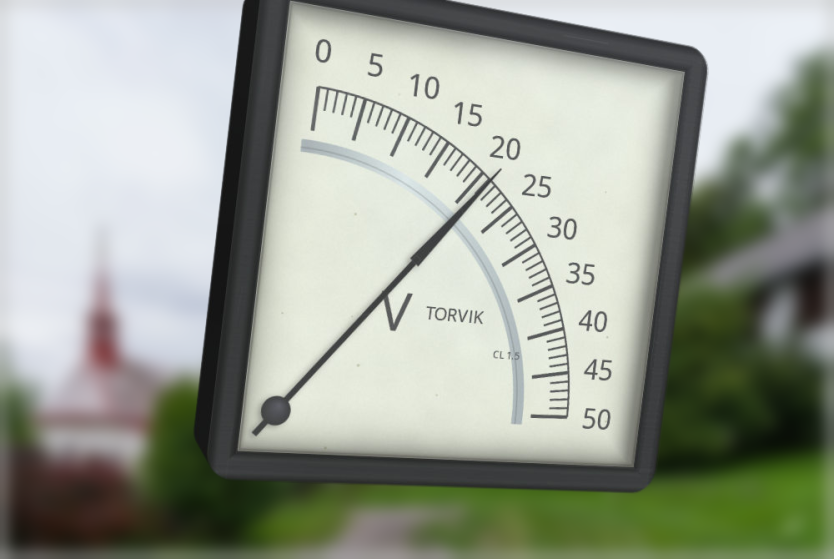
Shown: 21 V
